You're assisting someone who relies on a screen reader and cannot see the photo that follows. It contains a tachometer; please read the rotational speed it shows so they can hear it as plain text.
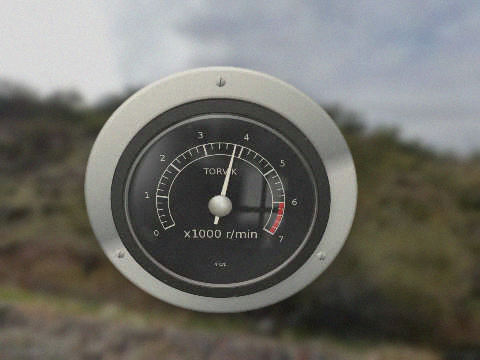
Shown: 3800 rpm
